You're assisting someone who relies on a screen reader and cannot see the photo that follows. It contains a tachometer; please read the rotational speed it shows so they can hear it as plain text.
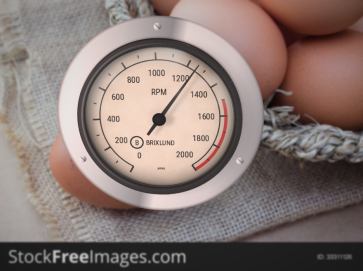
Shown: 1250 rpm
